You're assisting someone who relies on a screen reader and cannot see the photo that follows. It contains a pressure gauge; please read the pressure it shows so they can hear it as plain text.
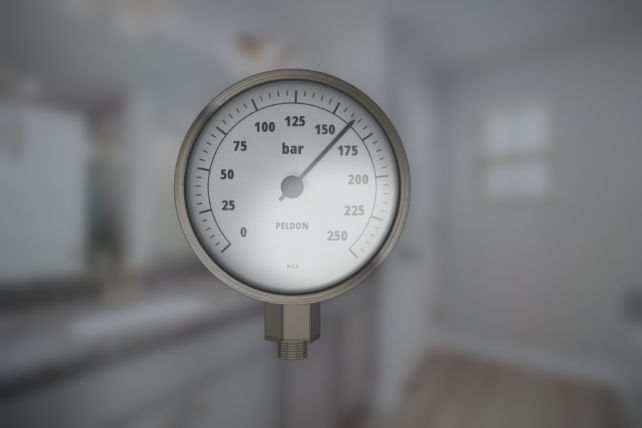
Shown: 162.5 bar
